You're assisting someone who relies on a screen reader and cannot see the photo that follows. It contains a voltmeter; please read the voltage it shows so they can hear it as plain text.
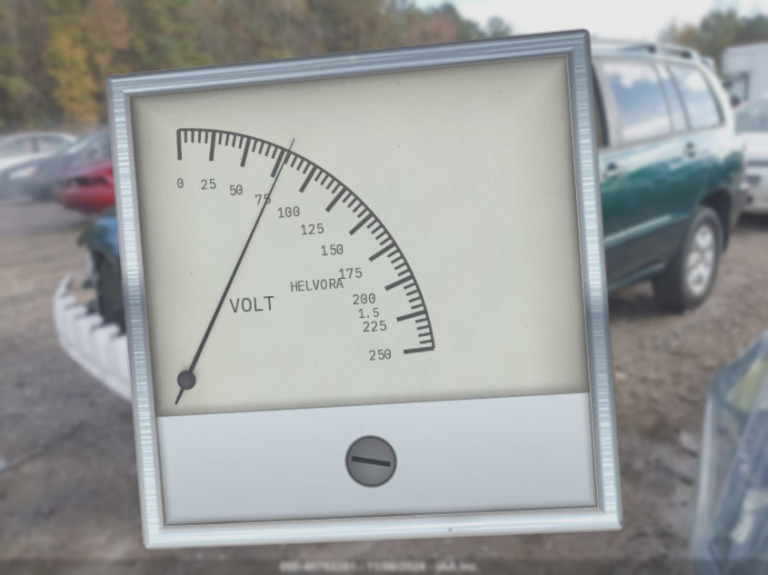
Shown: 80 V
